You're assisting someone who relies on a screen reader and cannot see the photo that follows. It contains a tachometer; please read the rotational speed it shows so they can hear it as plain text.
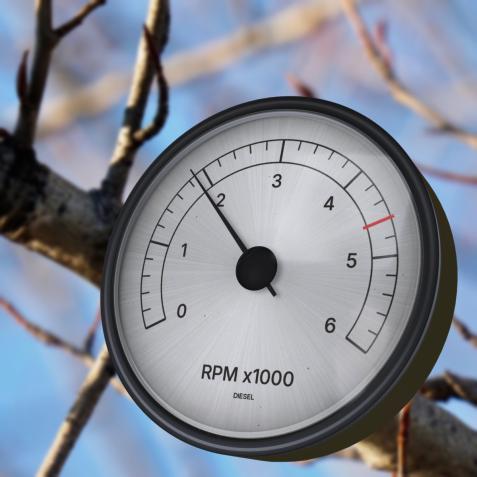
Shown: 1900 rpm
